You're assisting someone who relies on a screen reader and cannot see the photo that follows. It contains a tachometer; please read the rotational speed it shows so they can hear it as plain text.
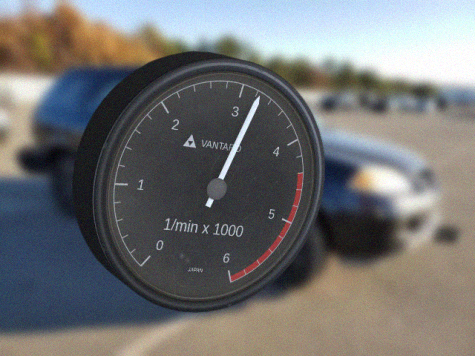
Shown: 3200 rpm
